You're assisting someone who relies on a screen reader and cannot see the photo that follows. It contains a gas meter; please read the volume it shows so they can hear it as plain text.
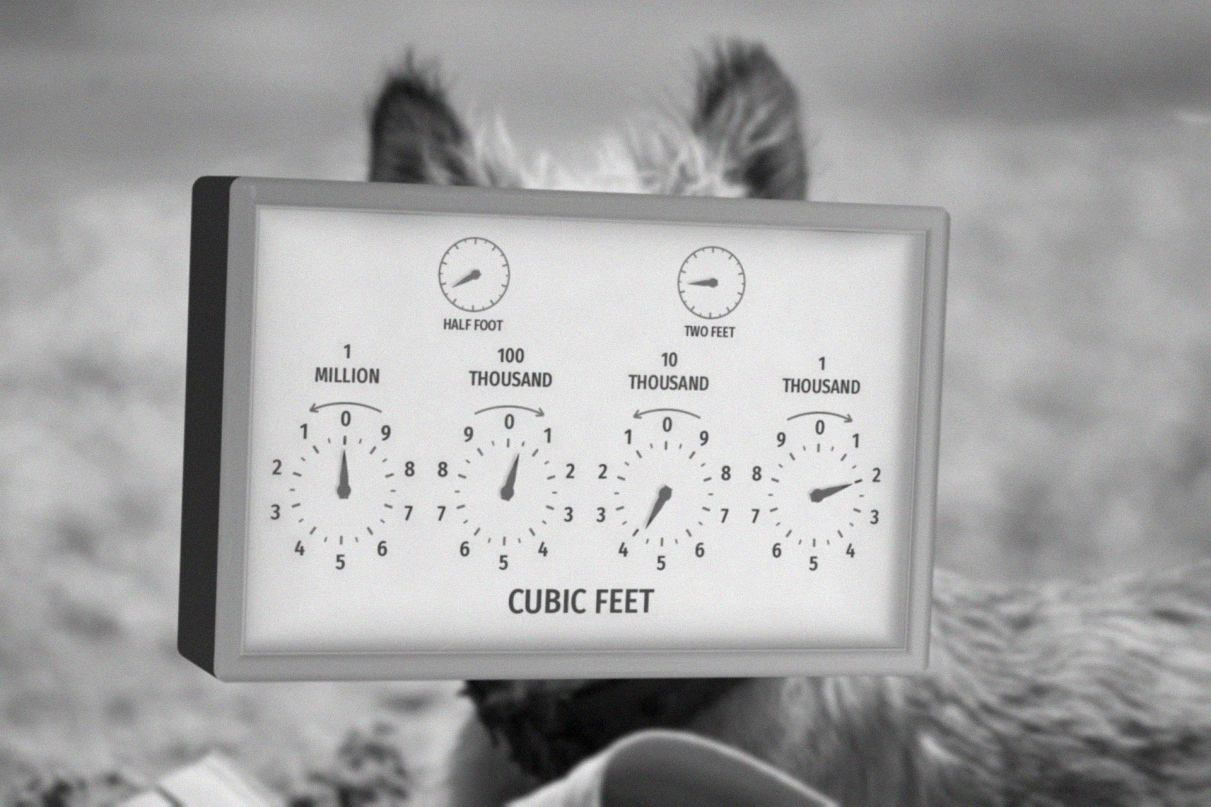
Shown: 4200 ft³
